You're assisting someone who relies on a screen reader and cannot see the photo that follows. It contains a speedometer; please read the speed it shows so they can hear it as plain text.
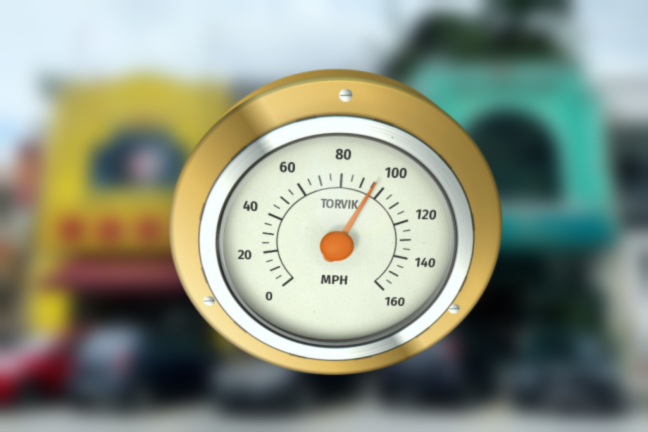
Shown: 95 mph
